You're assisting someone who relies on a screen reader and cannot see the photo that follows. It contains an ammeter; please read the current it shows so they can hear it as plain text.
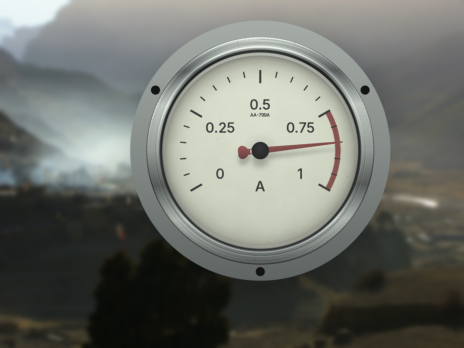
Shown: 0.85 A
